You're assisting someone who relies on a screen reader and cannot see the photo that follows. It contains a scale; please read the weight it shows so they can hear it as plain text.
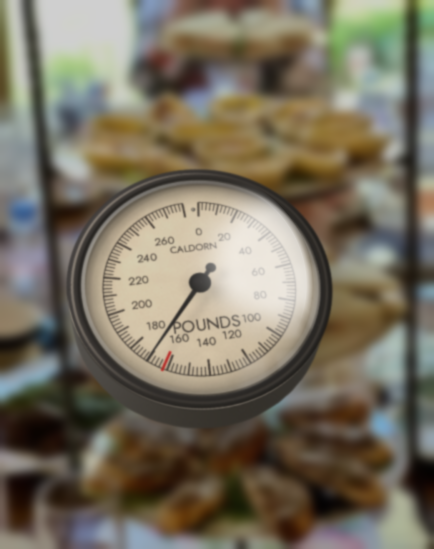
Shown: 170 lb
